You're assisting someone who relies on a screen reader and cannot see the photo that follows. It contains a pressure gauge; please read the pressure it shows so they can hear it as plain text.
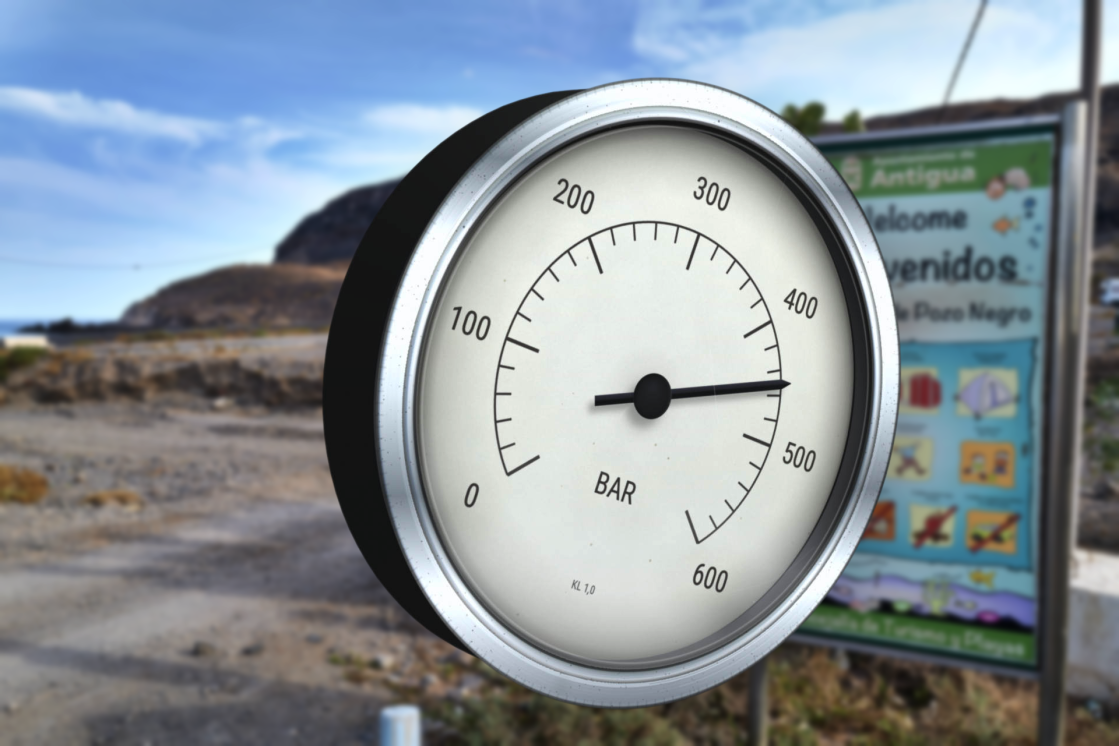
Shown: 450 bar
